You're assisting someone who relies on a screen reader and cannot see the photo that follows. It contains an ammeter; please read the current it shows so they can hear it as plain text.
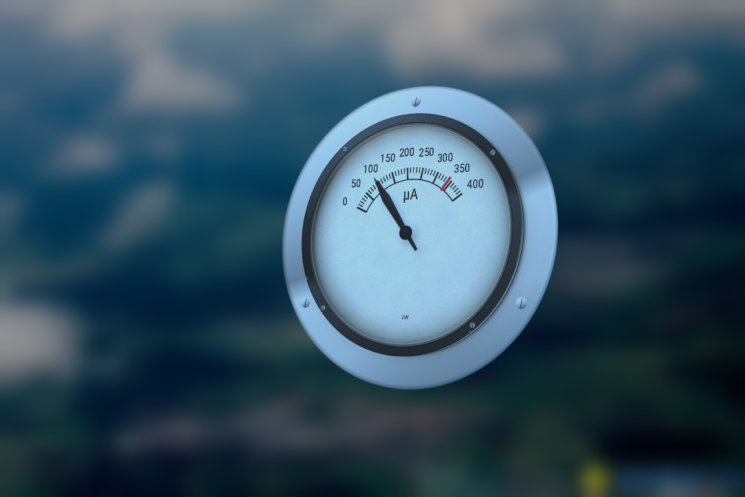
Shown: 100 µA
